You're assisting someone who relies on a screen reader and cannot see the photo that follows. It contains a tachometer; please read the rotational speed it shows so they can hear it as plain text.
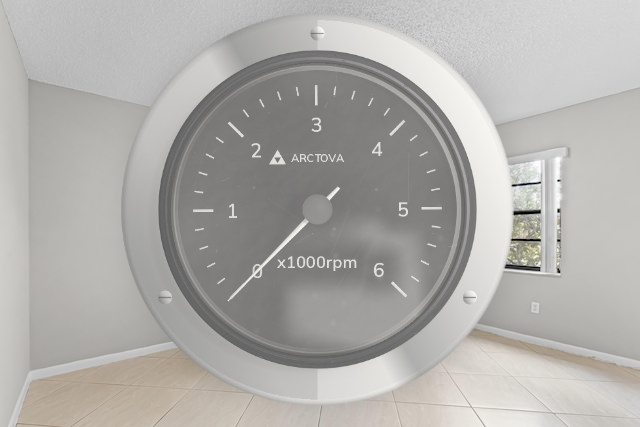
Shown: 0 rpm
